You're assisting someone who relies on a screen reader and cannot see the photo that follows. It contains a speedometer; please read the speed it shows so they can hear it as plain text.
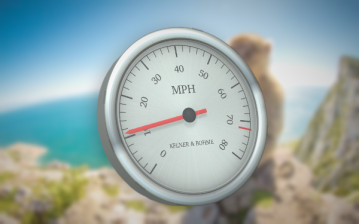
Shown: 11 mph
